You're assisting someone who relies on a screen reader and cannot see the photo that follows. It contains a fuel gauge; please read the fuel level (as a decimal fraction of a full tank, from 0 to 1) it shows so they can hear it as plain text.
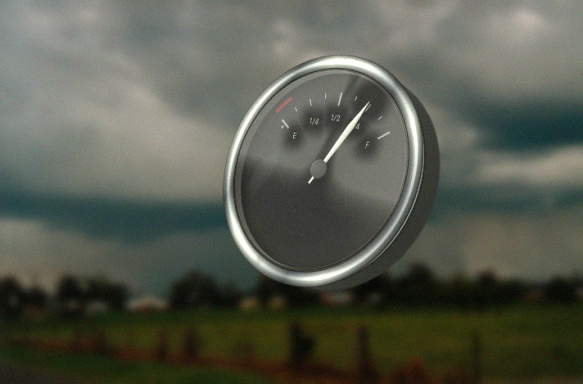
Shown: 0.75
